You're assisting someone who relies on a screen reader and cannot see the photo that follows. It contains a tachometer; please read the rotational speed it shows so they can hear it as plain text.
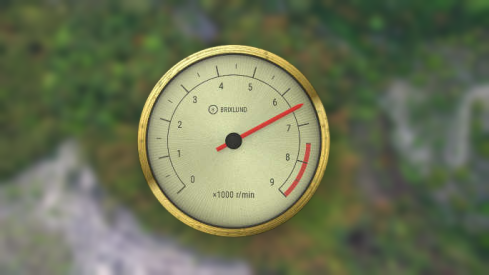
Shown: 6500 rpm
